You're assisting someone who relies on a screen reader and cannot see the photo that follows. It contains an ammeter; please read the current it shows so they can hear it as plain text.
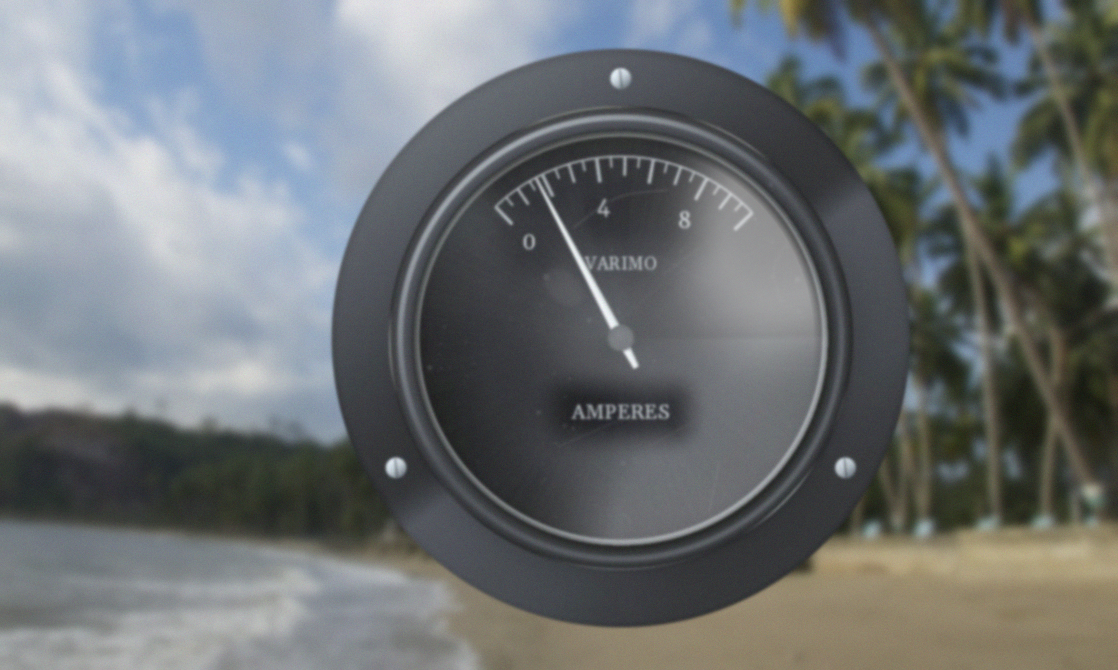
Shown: 1.75 A
